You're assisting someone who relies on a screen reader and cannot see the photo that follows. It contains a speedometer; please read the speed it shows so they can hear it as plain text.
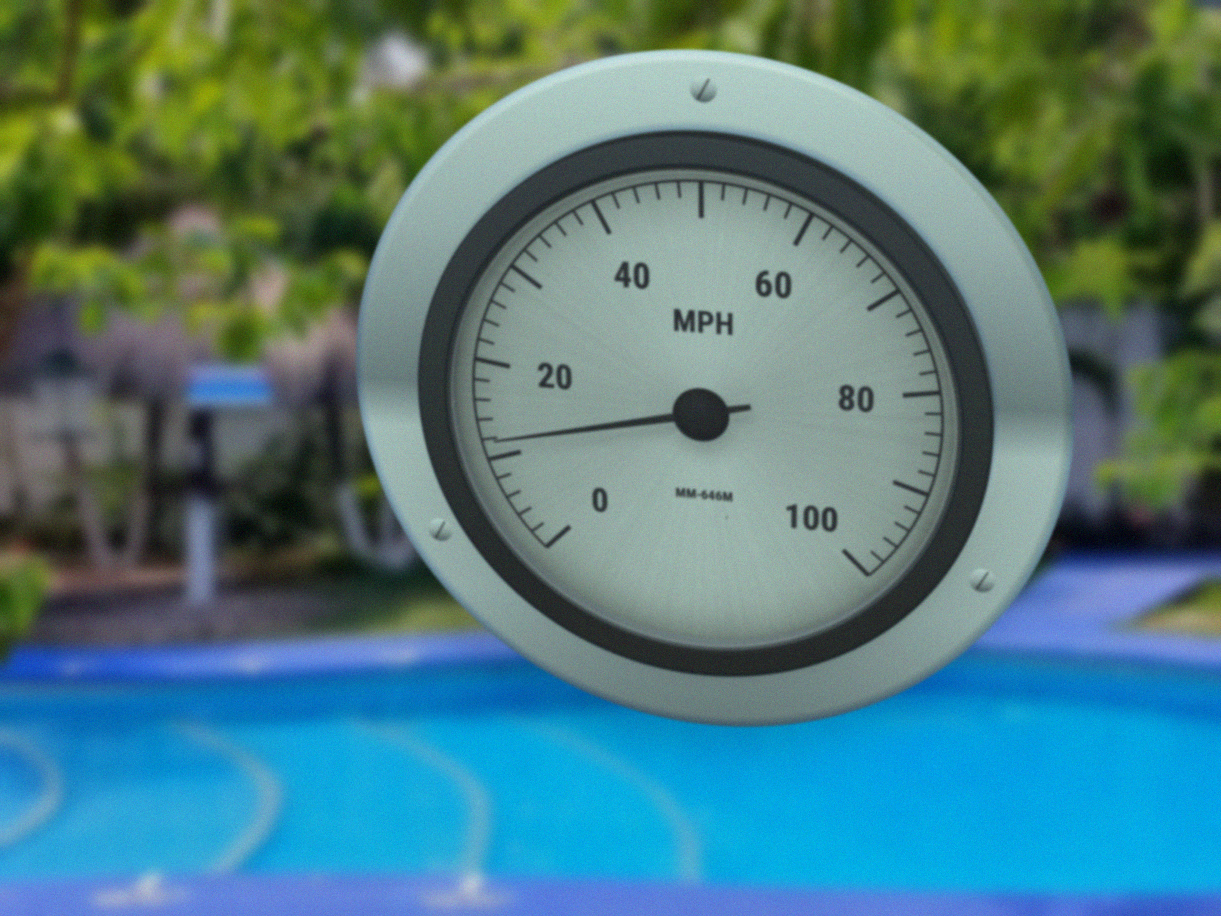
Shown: 12 mph
